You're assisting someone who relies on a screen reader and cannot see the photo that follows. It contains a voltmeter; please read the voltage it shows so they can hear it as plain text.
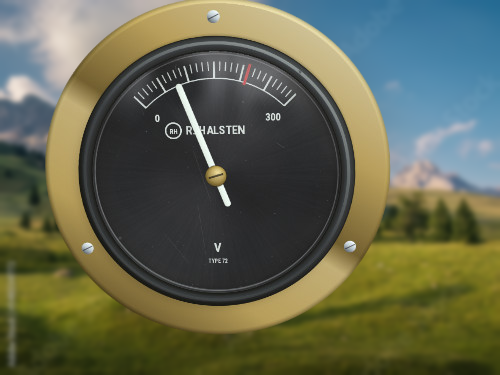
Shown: 80 V
